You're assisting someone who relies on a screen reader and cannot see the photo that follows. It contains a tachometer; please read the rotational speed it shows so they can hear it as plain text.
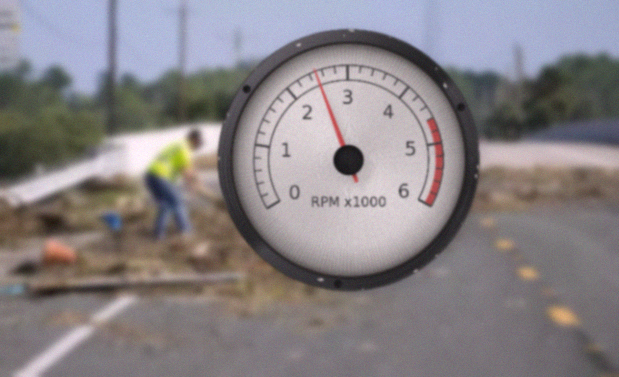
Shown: 2500 rpm
